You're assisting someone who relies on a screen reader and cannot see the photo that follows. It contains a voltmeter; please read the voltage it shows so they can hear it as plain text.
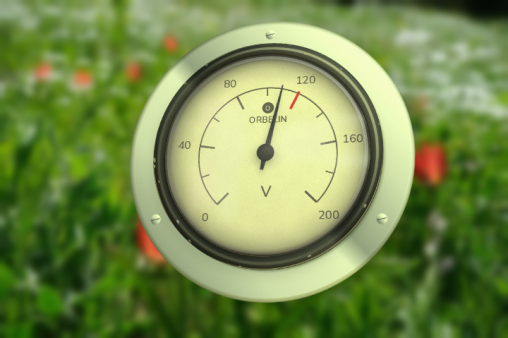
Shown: 110 V
